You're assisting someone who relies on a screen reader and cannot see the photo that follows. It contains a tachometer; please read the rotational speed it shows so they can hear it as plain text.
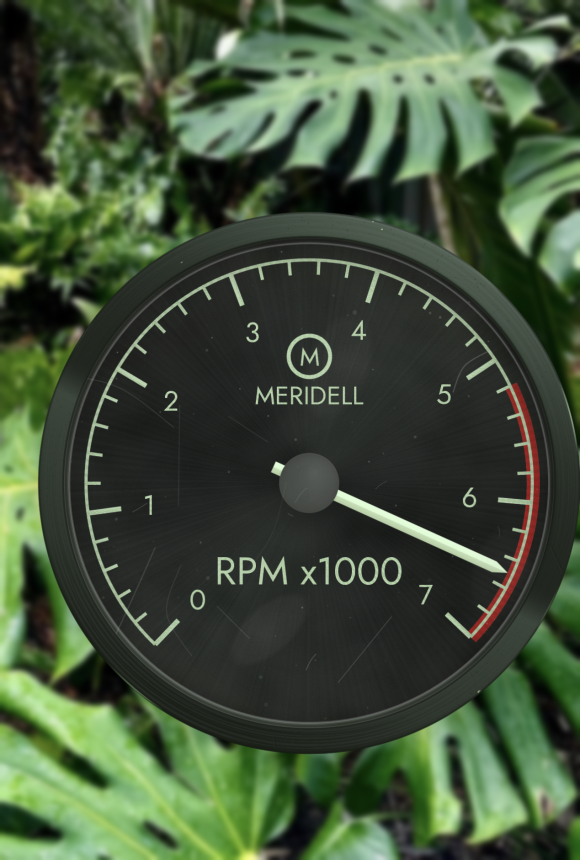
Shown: 6500 rpm
